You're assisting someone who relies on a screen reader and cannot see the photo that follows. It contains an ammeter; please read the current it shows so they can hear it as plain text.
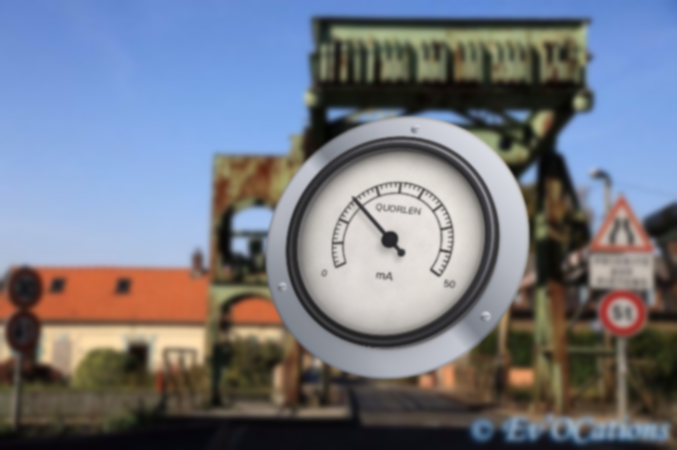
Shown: 15 mA
